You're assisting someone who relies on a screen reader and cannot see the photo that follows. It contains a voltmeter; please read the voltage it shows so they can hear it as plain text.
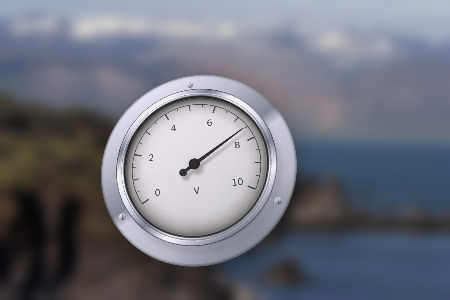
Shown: 7.5 V
